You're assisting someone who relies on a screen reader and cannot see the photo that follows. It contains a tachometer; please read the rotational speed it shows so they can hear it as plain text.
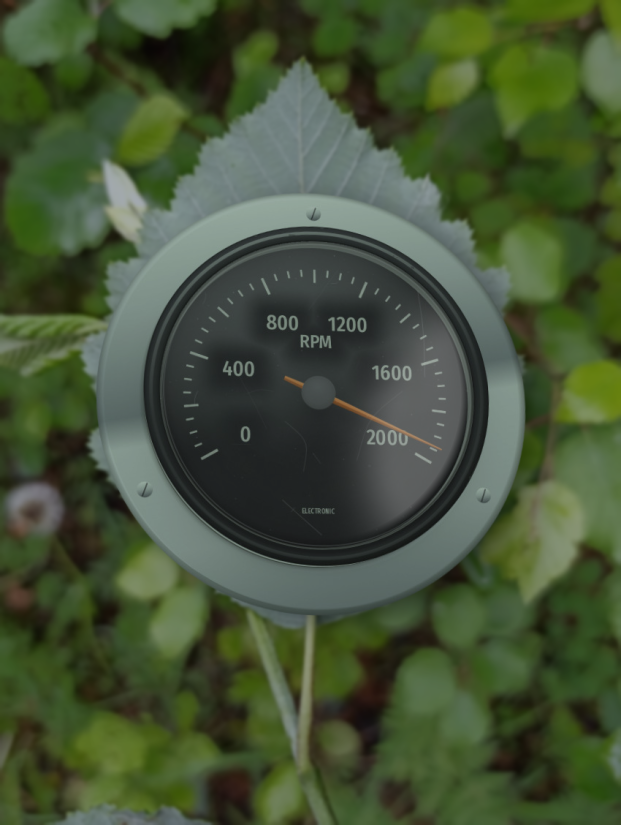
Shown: 1950 rpm
